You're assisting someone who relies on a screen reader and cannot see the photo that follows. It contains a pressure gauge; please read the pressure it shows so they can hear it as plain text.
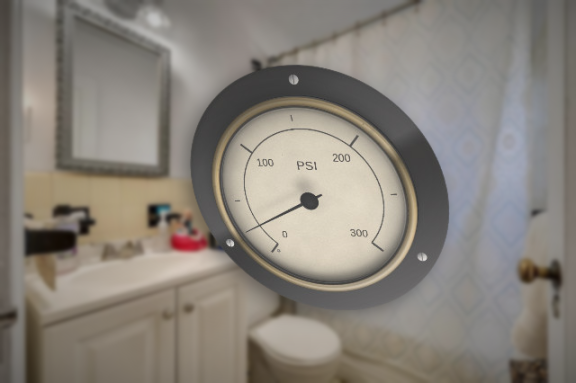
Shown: 25 psi
